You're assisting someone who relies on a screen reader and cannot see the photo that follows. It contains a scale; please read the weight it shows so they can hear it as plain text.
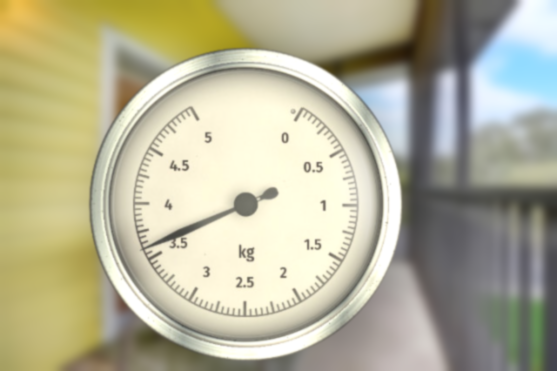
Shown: 3.6 kg
